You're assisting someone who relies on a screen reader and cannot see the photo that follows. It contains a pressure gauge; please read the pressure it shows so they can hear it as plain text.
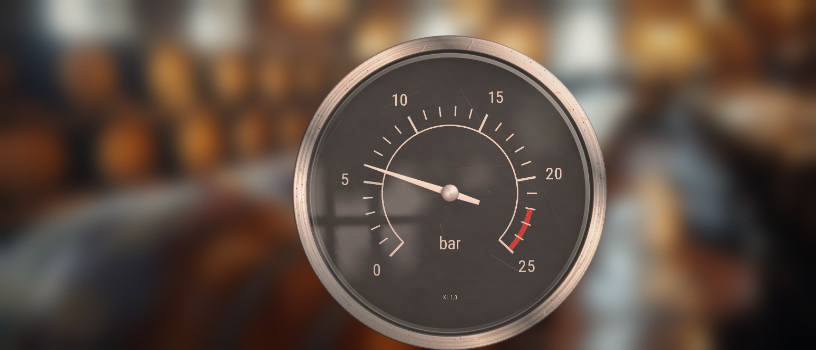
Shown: 6 bar
